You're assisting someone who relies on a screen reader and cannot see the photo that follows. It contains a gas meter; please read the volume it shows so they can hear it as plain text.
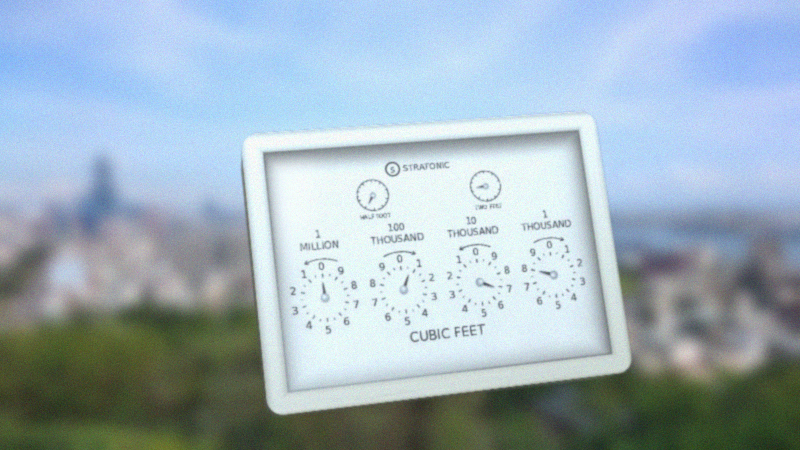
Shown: 6800 ft³
